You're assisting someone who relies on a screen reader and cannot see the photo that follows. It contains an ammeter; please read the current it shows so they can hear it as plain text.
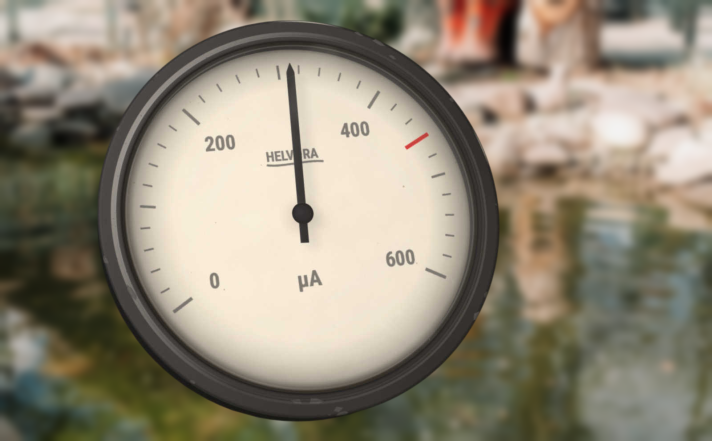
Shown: 310 µA
